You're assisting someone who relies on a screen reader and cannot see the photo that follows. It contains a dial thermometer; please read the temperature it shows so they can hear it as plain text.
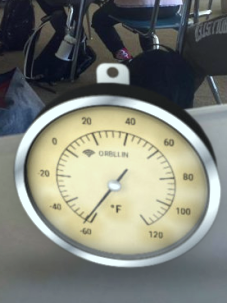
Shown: -56 °F
